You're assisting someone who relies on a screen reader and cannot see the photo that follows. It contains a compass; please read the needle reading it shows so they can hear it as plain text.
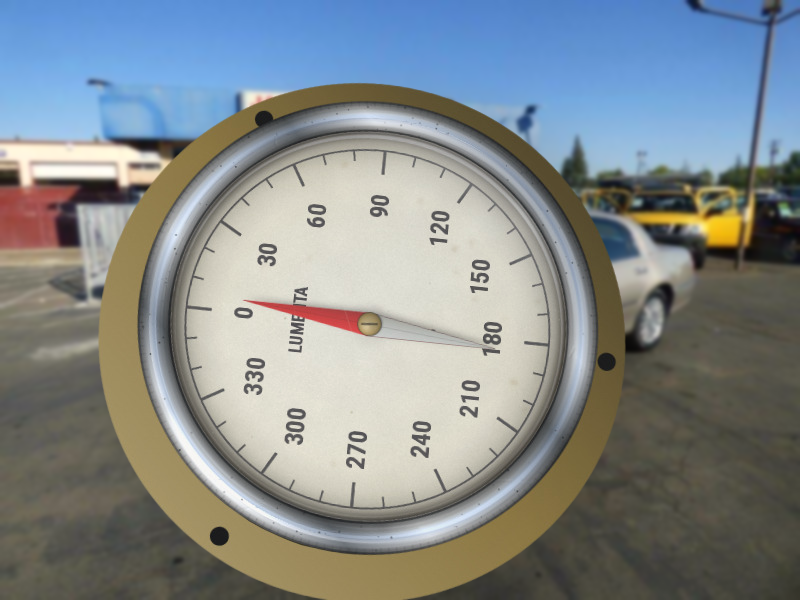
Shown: 5 °
